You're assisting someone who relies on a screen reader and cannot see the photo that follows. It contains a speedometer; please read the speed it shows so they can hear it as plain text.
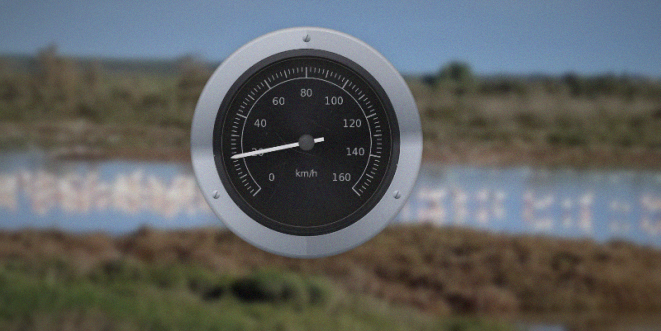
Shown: 20 km/h
